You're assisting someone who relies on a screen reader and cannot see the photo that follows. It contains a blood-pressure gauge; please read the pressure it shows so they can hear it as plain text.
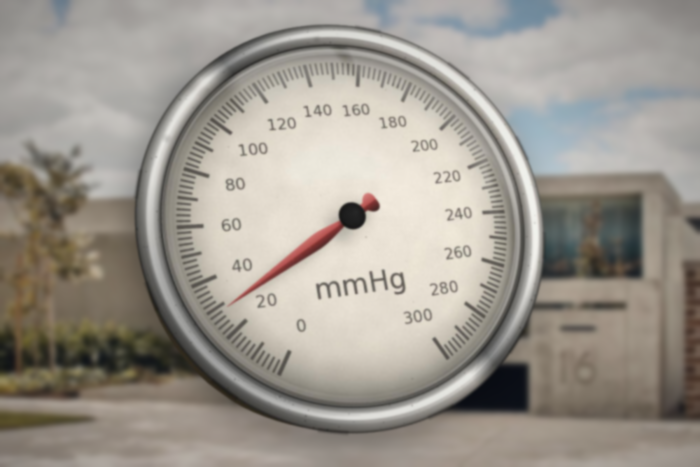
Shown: 28 mmHg
